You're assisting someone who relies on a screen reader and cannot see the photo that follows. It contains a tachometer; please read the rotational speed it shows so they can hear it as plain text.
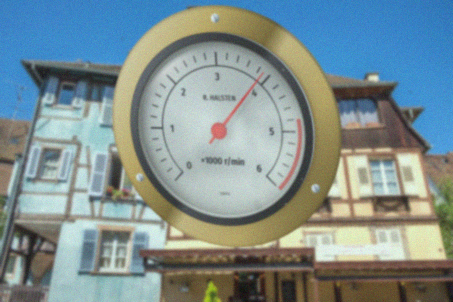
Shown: 3900 rpm
